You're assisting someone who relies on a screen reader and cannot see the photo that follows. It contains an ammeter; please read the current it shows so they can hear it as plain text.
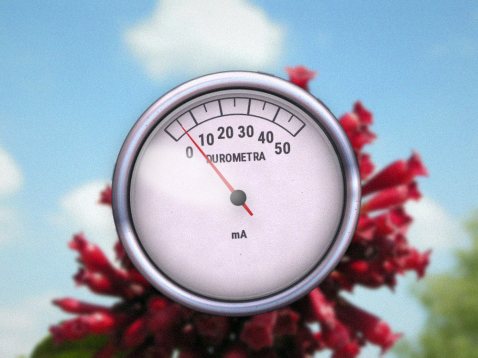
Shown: 5 mA
